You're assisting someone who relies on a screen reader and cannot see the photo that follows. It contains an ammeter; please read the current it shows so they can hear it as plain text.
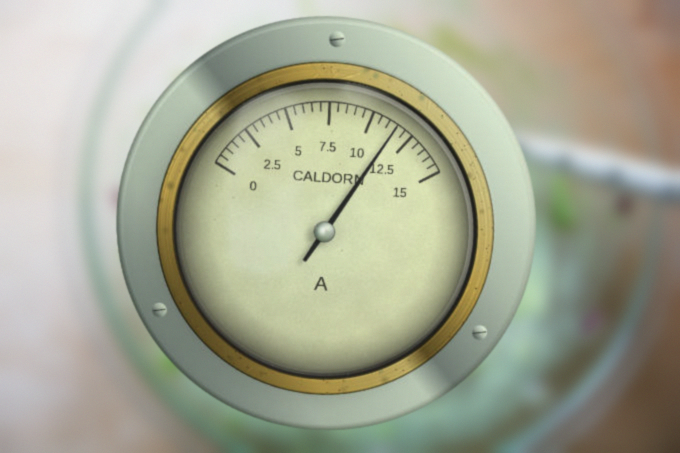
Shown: 11.5 A
